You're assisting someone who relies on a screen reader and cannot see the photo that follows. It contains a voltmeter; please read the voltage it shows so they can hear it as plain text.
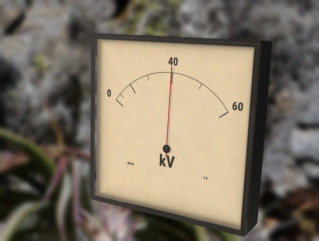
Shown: 40 kV
